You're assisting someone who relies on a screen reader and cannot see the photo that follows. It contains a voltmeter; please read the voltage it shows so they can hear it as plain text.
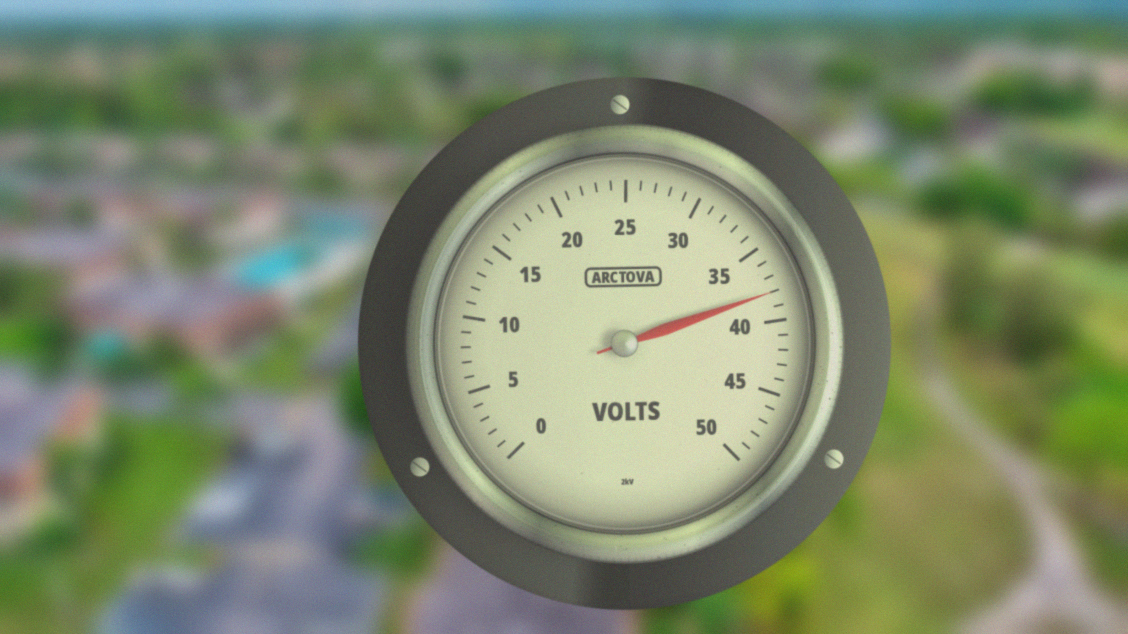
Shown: 38 V
